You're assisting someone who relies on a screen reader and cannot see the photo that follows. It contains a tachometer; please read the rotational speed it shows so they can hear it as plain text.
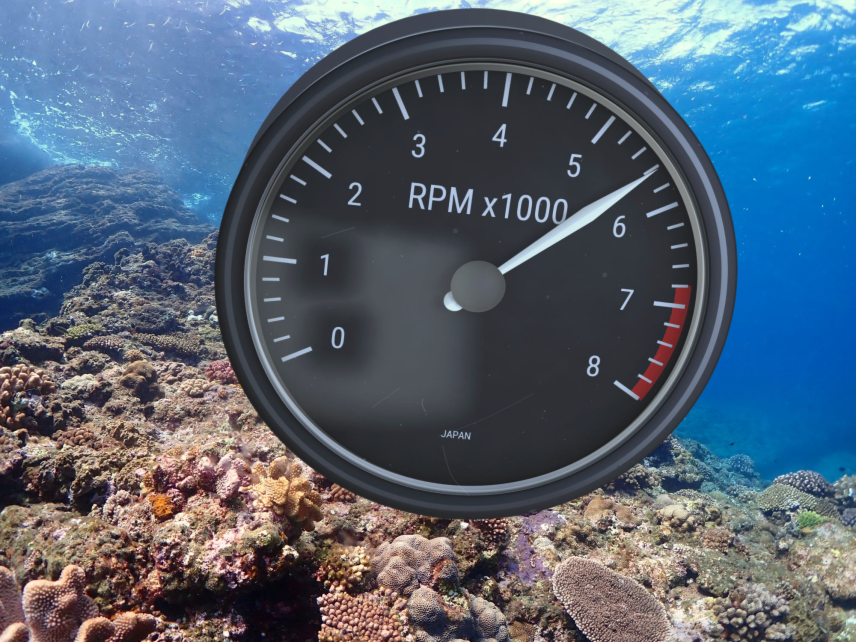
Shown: 5600 rpm
